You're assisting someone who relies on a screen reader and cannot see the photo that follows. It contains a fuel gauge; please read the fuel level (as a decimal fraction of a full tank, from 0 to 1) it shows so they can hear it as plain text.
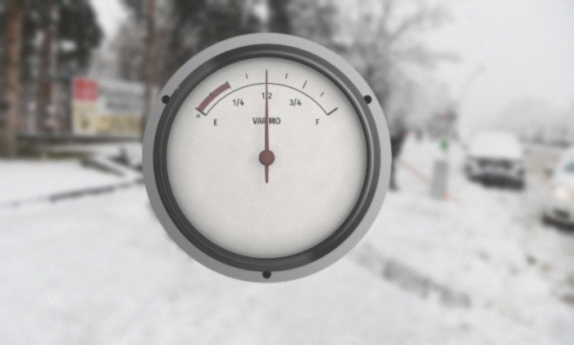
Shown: 0.5
